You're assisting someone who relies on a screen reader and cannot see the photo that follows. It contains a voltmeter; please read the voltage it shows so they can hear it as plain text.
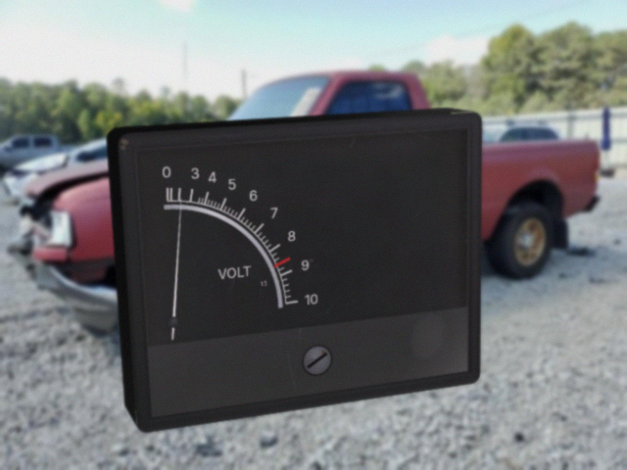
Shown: 2 V
